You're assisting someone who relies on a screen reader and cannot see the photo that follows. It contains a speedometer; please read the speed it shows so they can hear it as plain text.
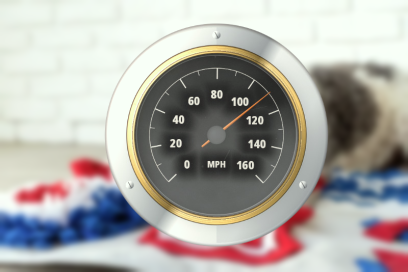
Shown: 110 mph
